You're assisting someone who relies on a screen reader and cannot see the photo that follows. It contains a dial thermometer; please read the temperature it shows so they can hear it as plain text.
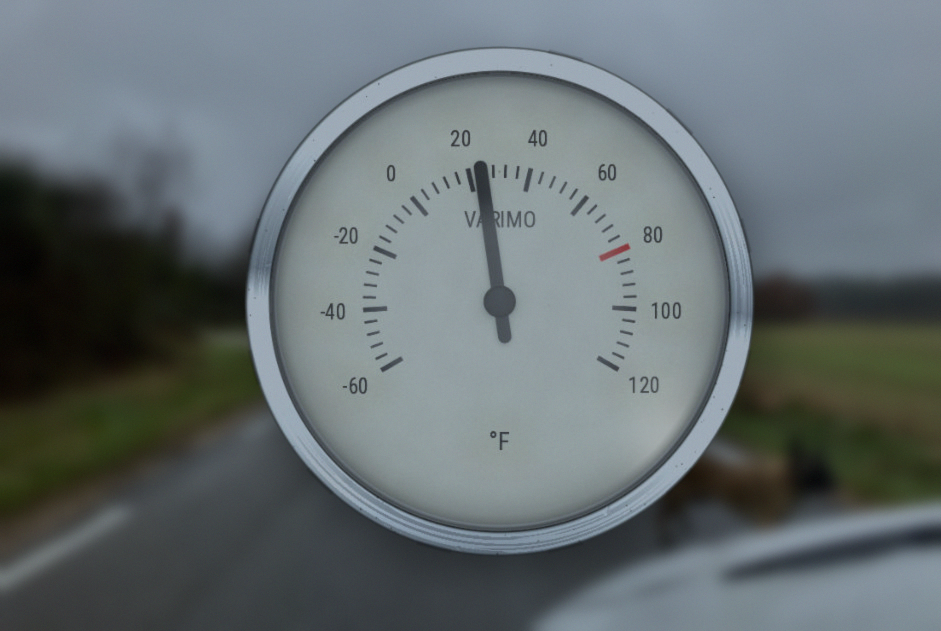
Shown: 24 °F
